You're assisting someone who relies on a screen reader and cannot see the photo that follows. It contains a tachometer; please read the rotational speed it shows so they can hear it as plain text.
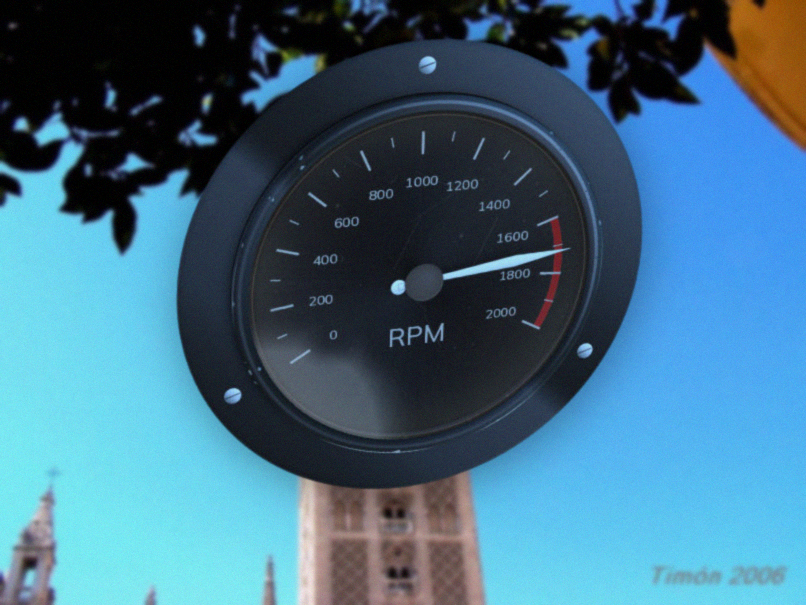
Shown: 1700 rpm
